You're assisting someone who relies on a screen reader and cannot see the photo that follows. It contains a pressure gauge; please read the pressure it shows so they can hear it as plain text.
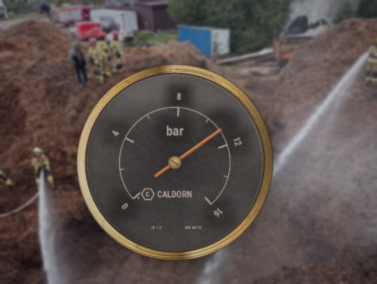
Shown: 11 bar
